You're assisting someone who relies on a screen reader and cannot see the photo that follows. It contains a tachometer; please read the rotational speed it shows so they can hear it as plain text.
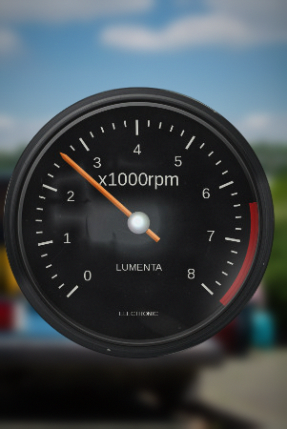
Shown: 2600 rpm
